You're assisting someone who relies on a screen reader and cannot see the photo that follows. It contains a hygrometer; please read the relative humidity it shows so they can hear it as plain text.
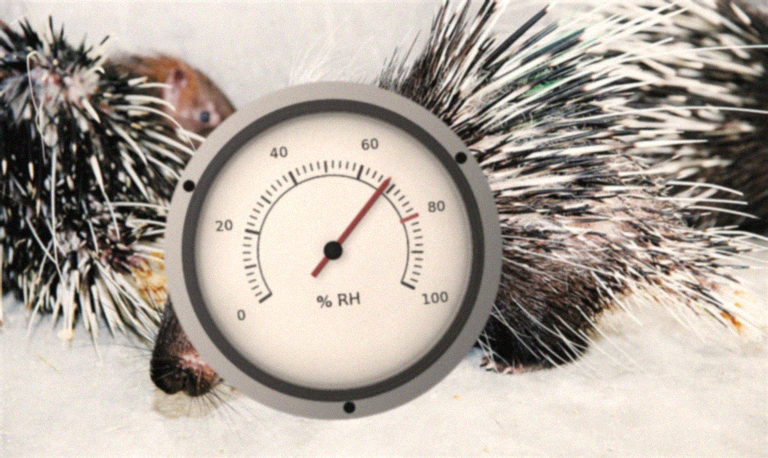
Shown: 68 %
